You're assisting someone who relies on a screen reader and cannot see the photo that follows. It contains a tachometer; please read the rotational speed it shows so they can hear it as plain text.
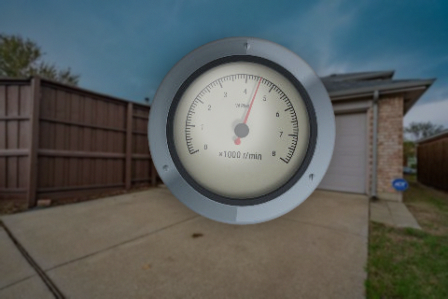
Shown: 4500 rpm
